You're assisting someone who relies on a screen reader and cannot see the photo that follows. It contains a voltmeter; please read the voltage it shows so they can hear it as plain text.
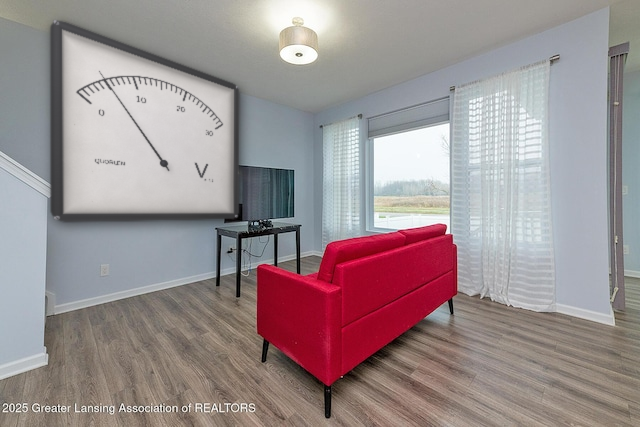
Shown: 5 V
